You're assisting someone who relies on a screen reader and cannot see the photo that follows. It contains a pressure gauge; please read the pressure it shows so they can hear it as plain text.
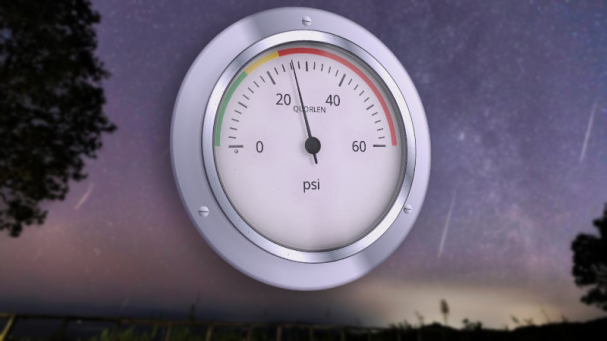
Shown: 26 psi
